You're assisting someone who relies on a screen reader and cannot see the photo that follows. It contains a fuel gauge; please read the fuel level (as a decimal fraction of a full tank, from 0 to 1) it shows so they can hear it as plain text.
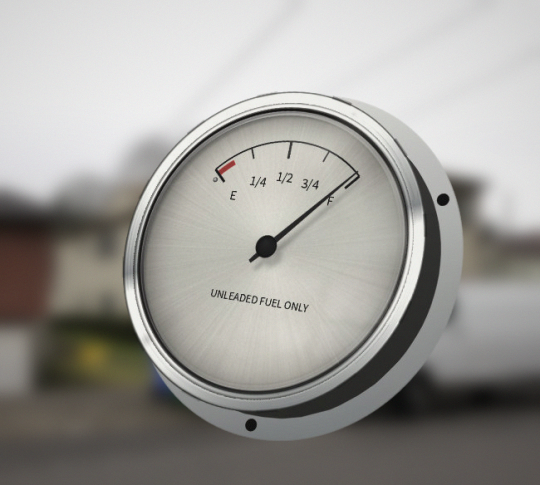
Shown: 1
